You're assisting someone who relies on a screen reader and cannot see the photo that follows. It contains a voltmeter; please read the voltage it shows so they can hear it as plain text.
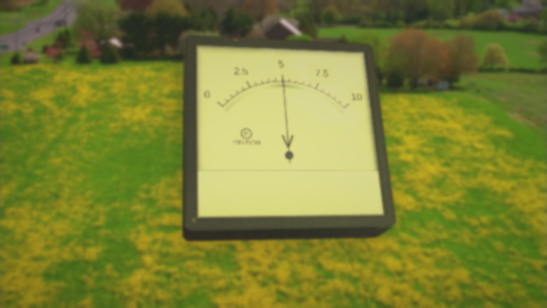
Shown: 5 V
